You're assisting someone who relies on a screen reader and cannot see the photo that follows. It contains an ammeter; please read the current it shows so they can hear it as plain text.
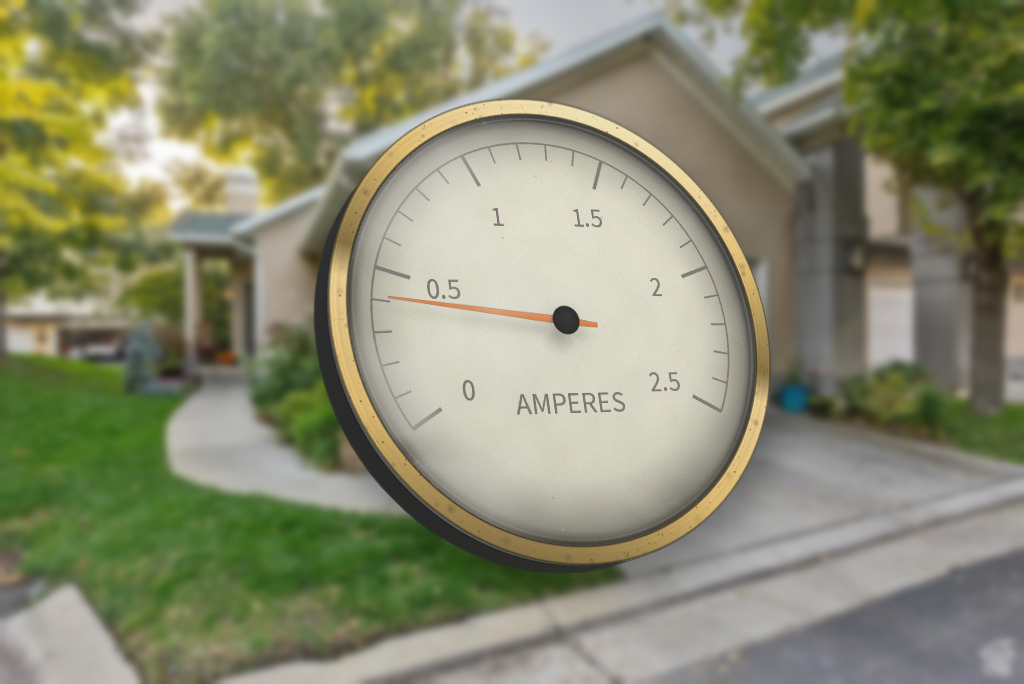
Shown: 0.4 A
